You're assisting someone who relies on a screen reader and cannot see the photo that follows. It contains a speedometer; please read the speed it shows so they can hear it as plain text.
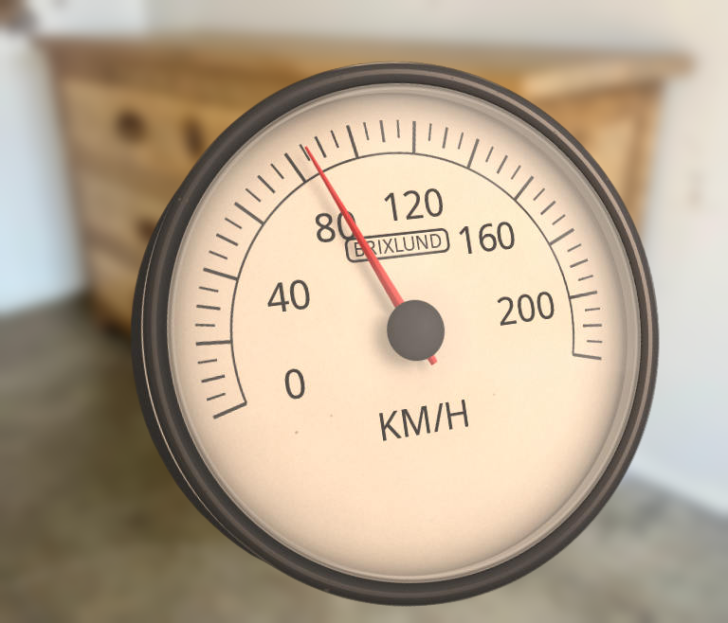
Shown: 85 km/h
